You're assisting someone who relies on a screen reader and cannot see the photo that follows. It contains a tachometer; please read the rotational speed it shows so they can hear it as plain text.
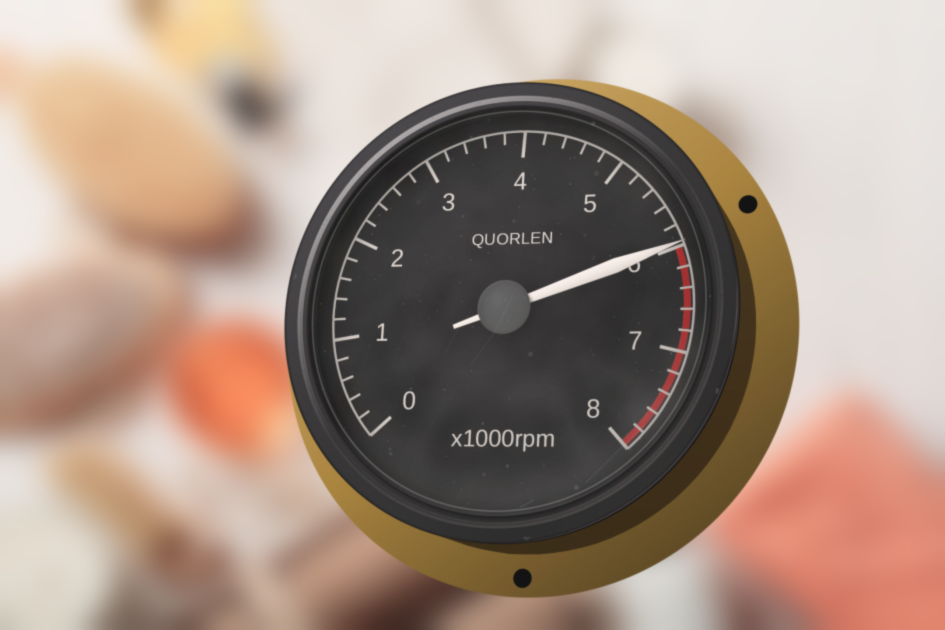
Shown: 6000 rpm
